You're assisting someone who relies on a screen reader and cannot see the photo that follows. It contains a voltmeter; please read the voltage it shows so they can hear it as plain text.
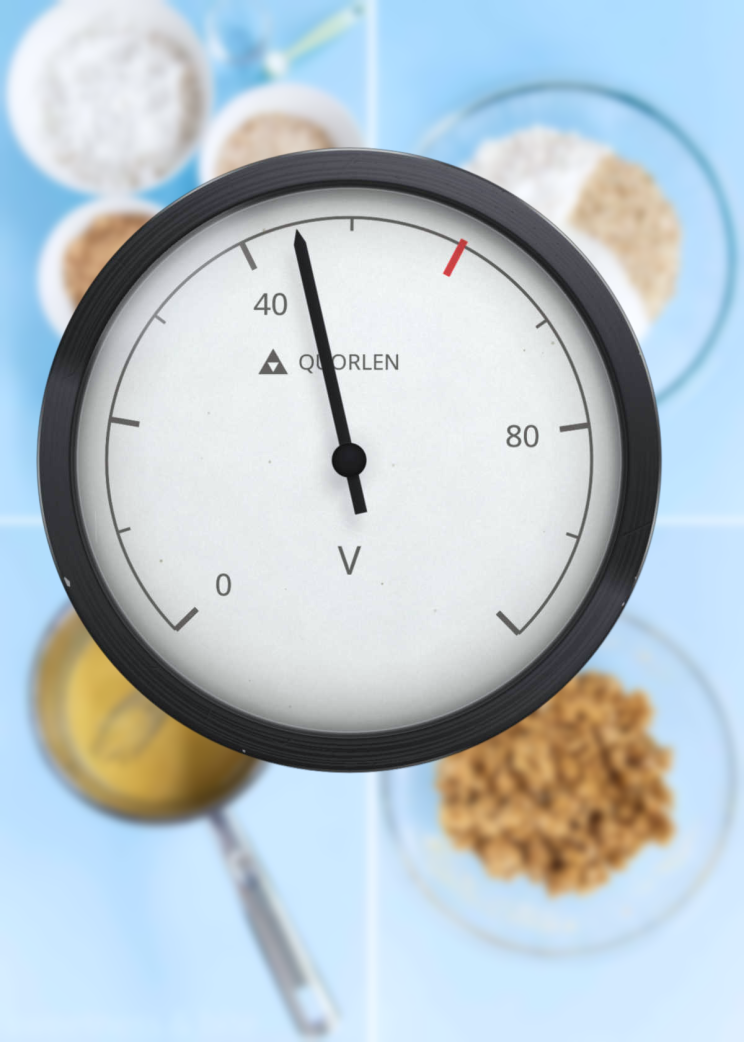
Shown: 45 V
